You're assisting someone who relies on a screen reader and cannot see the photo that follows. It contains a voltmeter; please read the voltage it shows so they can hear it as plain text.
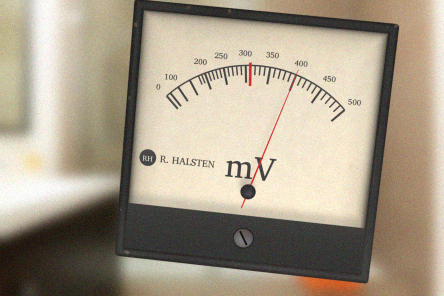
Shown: 400 mV
